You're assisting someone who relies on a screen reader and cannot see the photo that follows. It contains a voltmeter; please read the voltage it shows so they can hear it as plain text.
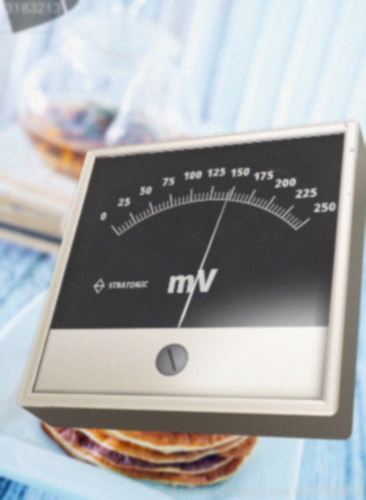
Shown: 150 mV
